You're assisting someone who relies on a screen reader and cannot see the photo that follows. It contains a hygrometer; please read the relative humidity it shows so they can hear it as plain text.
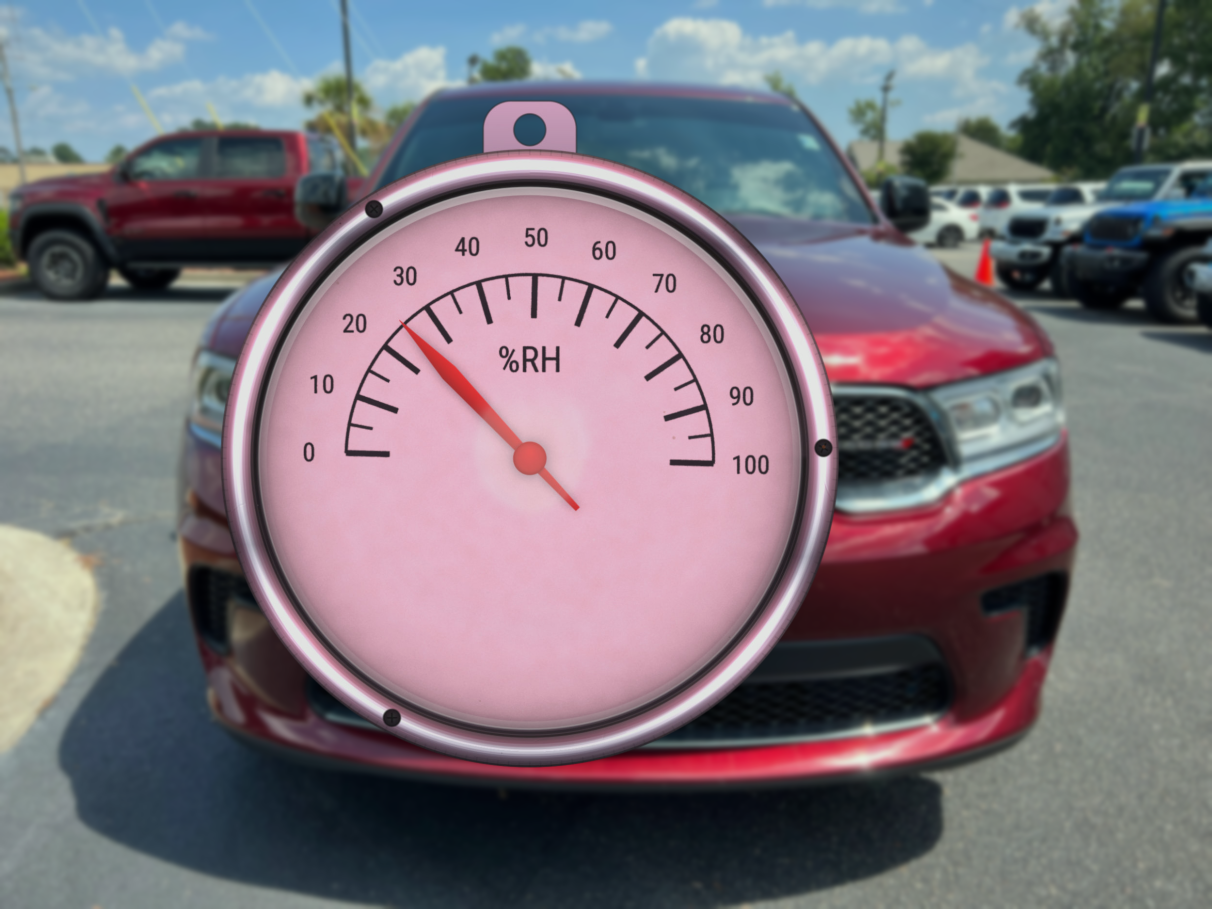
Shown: 25 %
